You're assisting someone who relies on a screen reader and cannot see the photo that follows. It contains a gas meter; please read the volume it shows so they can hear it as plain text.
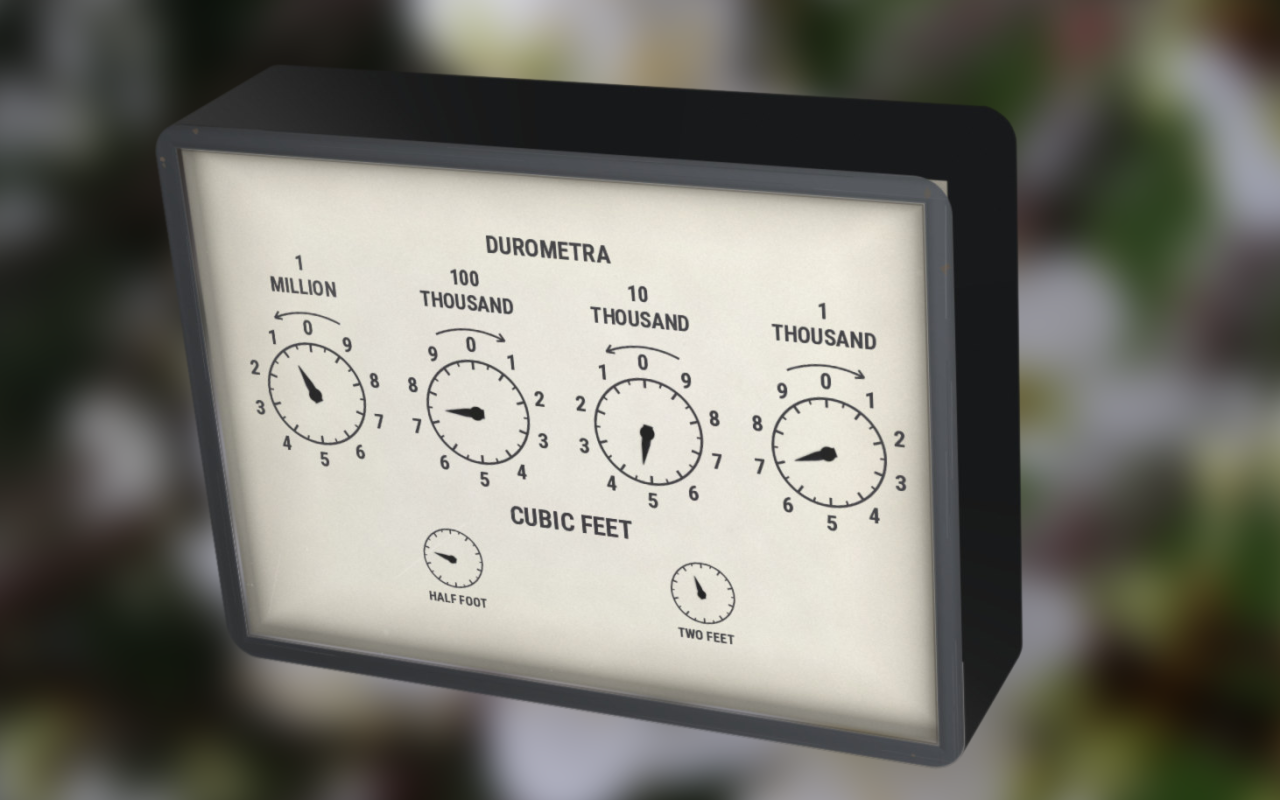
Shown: 74700 ft³
